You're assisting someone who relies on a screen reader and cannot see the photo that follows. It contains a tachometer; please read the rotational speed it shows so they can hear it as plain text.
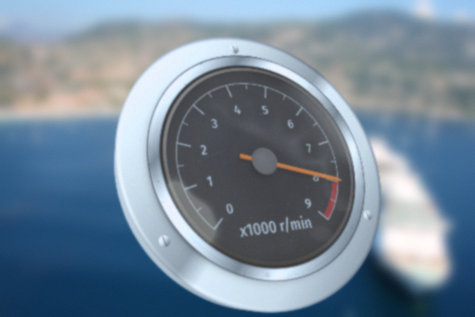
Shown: 8000 rpm
